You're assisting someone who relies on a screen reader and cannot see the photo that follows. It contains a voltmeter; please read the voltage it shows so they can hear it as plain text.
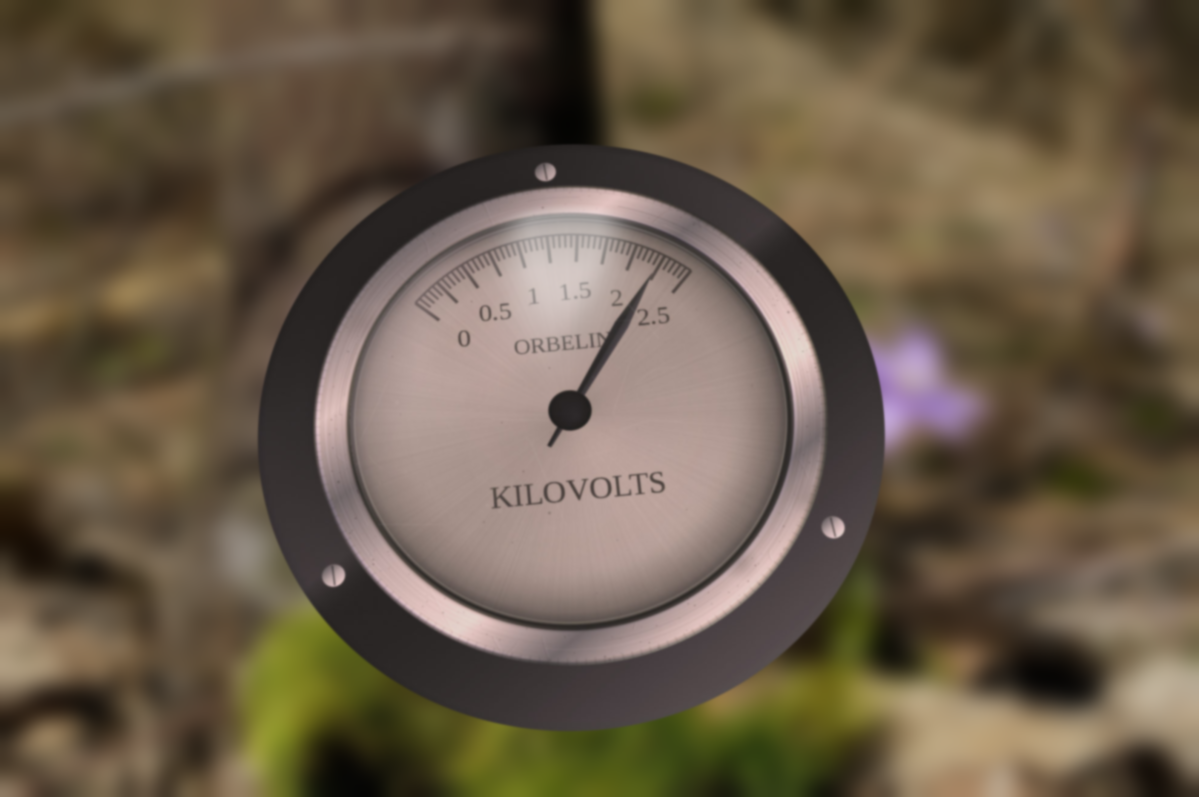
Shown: 2.25 kV
